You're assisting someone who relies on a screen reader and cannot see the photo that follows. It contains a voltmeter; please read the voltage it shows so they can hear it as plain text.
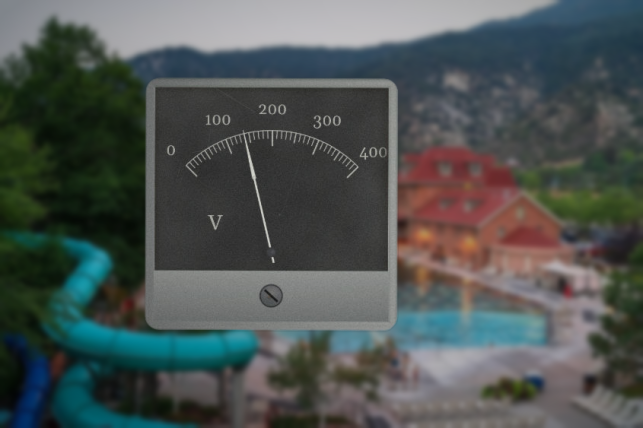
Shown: 140 V
